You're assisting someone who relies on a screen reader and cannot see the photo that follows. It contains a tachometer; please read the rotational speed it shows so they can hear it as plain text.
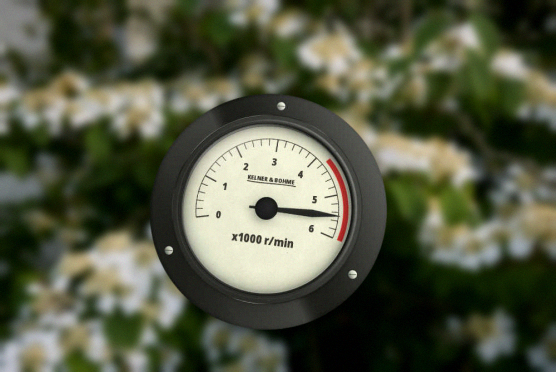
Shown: 5500 rpm
